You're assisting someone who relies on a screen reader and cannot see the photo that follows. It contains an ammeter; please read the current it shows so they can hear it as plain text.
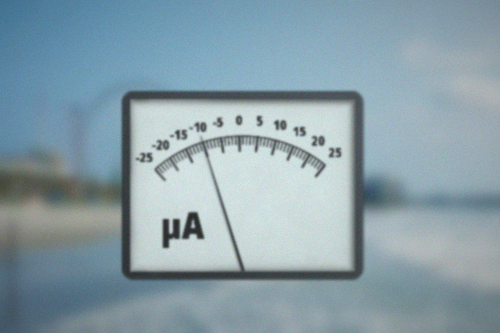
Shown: -10 µA
